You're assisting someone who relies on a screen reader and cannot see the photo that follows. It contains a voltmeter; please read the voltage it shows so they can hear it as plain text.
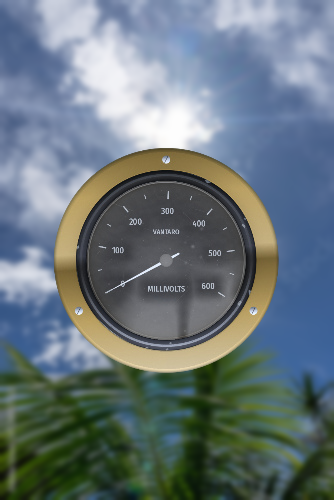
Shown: 0 mV
